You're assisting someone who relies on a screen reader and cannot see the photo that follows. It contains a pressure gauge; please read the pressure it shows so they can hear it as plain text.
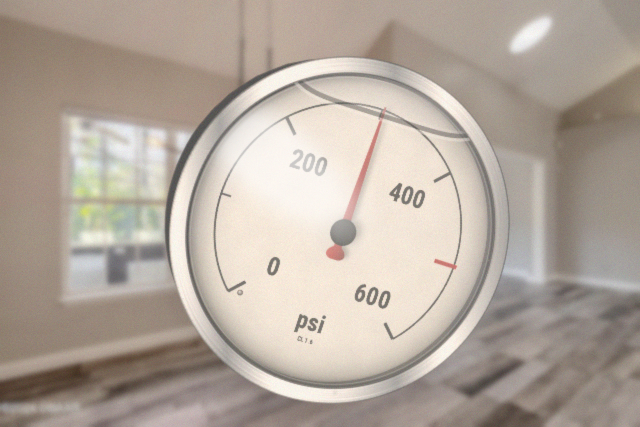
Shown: 300 psi
